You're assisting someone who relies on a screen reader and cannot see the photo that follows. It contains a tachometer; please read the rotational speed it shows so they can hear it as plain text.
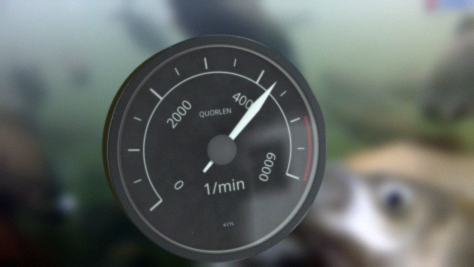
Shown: 4250 rpm
